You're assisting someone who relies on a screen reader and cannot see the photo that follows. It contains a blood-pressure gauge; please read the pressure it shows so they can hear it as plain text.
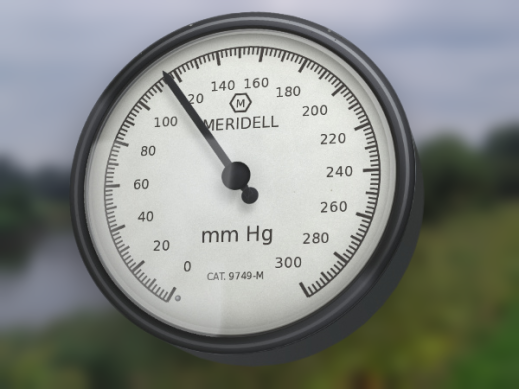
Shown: 116 mmHg
